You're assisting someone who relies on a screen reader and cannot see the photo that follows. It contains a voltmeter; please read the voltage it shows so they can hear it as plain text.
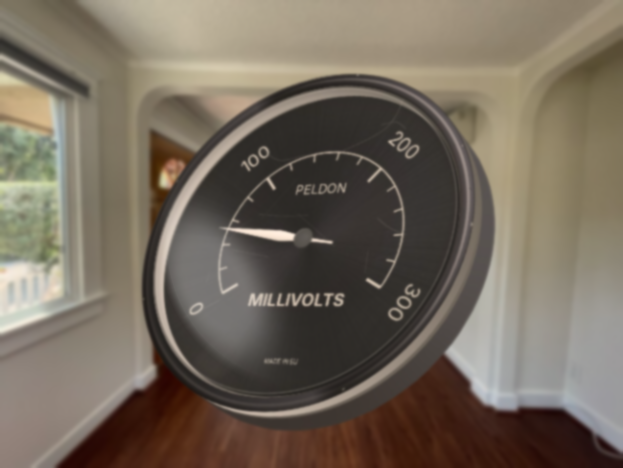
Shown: 50 mV
